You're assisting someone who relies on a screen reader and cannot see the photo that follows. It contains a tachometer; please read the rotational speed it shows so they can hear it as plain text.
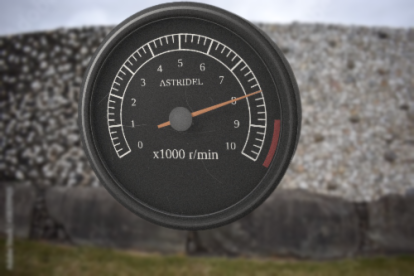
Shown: 8000 rpm
